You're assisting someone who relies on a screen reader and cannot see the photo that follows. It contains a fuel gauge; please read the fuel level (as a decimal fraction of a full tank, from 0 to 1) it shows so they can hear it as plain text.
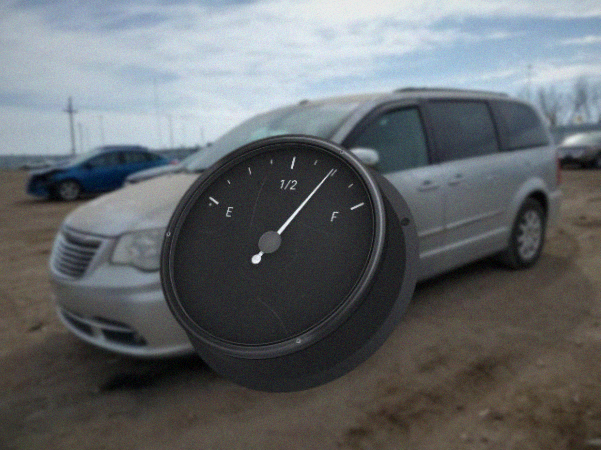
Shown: 0.75
